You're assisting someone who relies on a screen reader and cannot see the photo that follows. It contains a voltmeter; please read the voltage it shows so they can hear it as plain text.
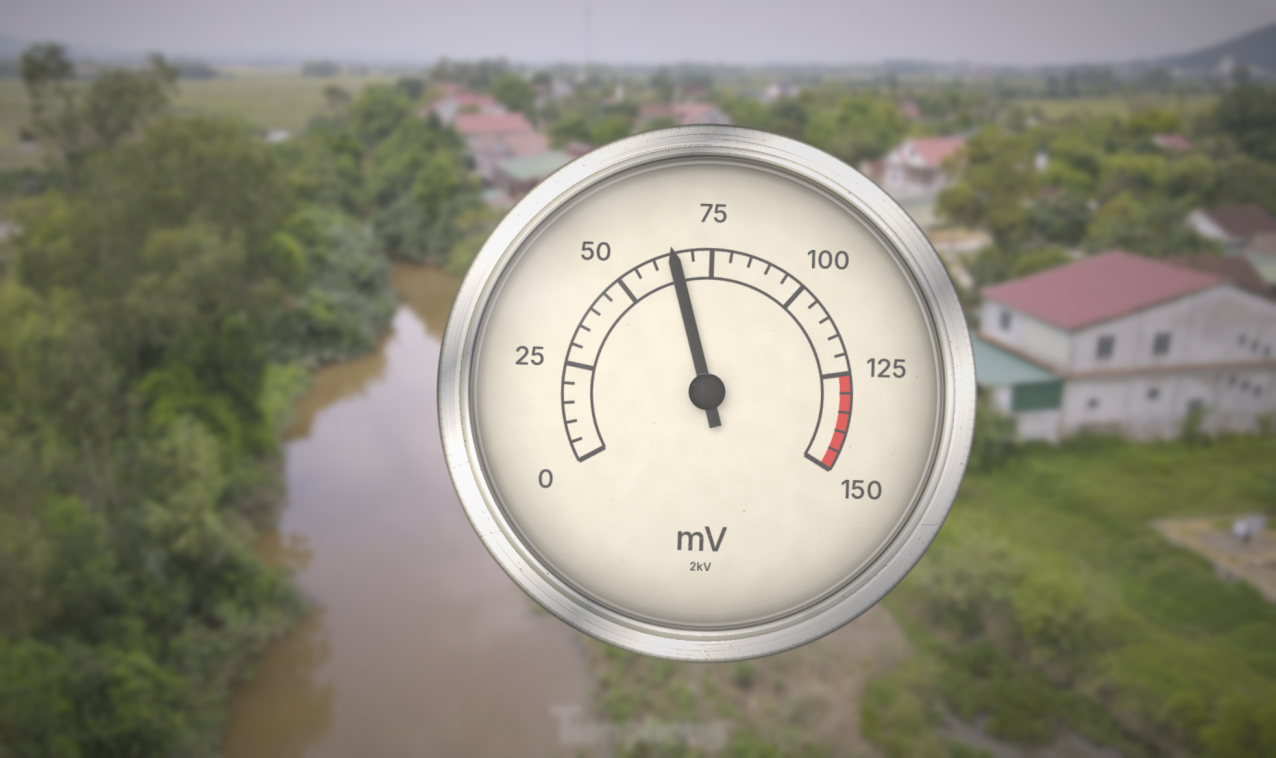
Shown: 65 mV
